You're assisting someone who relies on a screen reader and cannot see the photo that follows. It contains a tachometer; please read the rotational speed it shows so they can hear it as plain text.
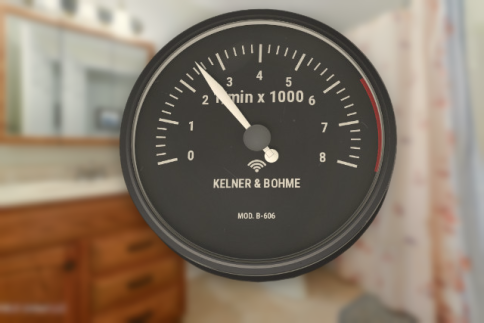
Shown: 2500 rpm
